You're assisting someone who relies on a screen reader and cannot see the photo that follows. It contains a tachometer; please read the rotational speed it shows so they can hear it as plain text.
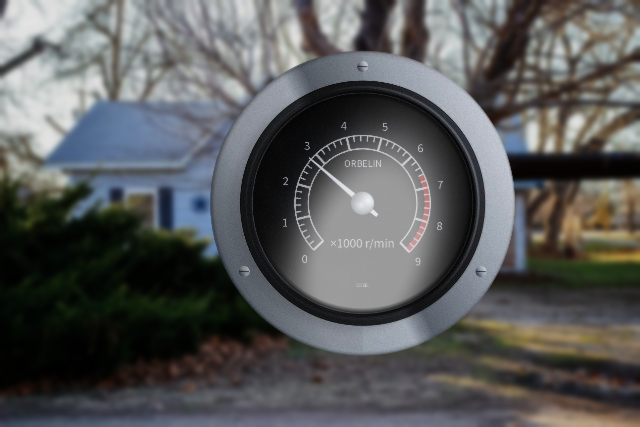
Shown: 2800 rpm
